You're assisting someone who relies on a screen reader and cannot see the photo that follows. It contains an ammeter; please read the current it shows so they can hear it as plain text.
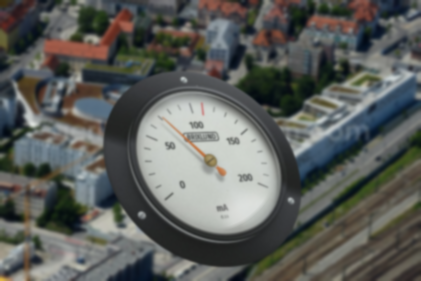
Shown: 70 mA
